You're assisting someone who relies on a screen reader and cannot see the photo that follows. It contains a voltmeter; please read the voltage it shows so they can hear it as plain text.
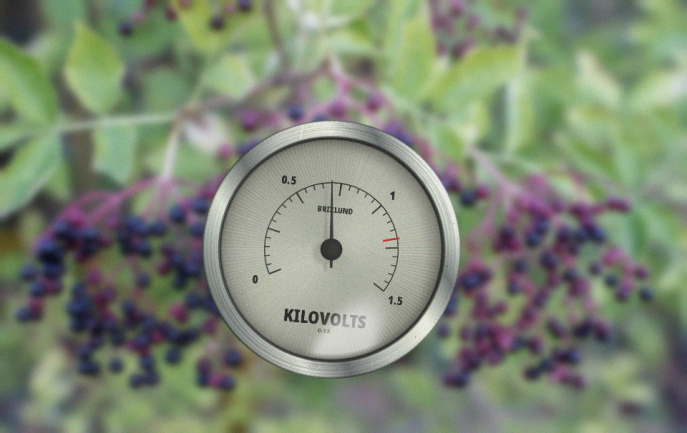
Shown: 0.7 kV
